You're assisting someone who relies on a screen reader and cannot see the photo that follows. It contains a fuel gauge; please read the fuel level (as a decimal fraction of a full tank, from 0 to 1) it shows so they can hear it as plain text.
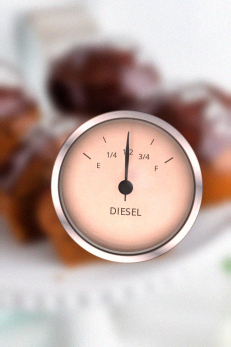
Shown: 0.5
